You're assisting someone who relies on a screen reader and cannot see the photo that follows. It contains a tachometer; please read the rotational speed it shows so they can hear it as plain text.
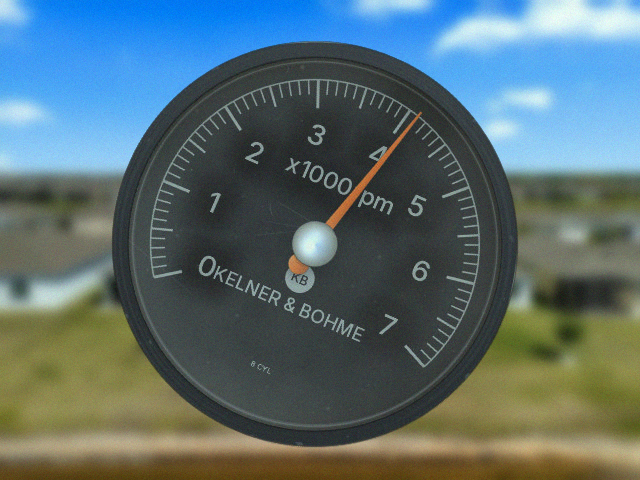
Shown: 4100 rpm
